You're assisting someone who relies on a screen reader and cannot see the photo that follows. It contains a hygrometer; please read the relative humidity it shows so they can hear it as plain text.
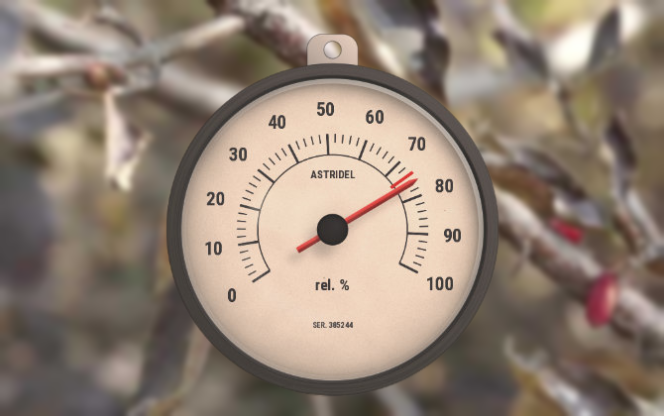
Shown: 76 %
